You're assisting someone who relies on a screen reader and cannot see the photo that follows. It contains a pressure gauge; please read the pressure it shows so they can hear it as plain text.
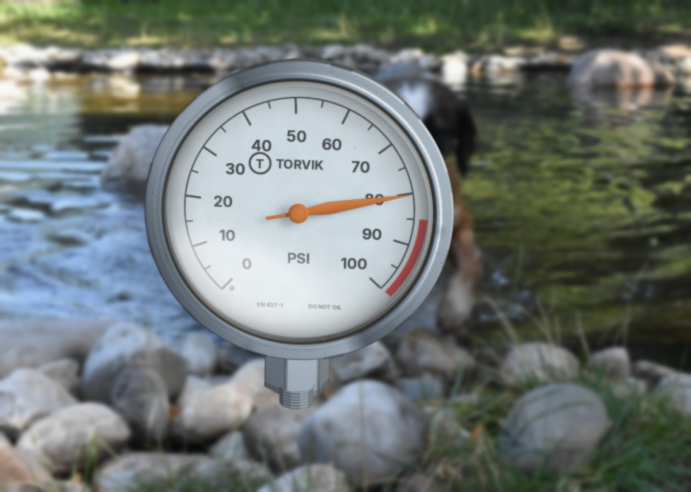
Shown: 80 psi
